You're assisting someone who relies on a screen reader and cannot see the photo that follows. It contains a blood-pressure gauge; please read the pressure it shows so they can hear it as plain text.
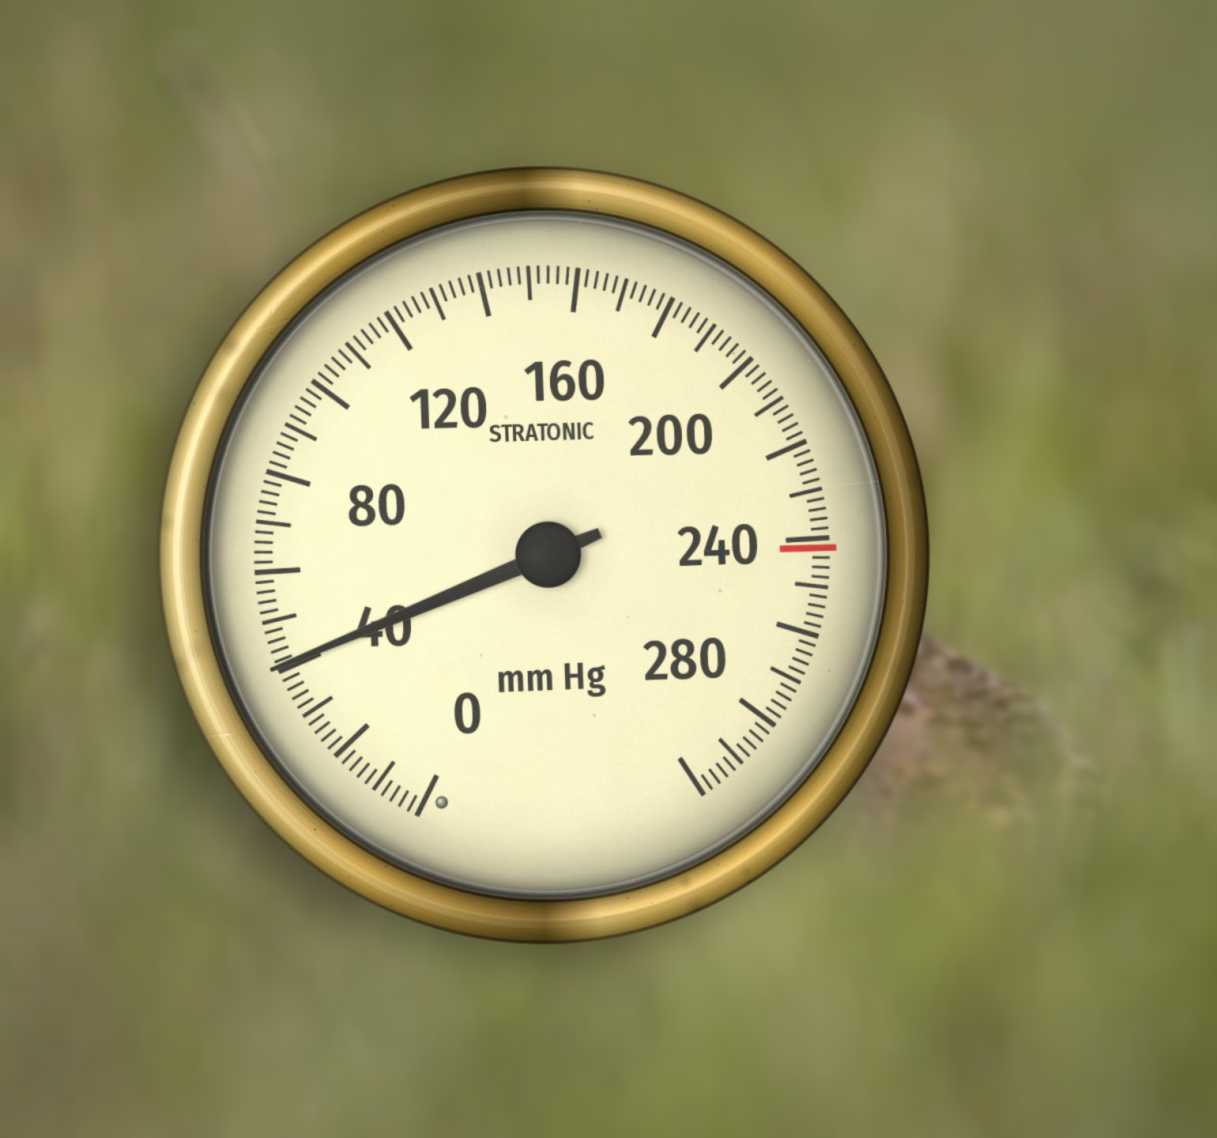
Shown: 41 mmHg
